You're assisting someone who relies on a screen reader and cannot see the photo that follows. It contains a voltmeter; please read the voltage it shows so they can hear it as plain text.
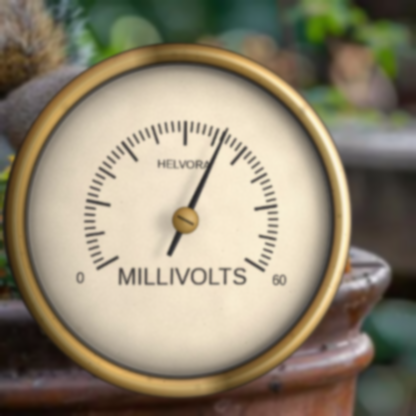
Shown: 36 mV
